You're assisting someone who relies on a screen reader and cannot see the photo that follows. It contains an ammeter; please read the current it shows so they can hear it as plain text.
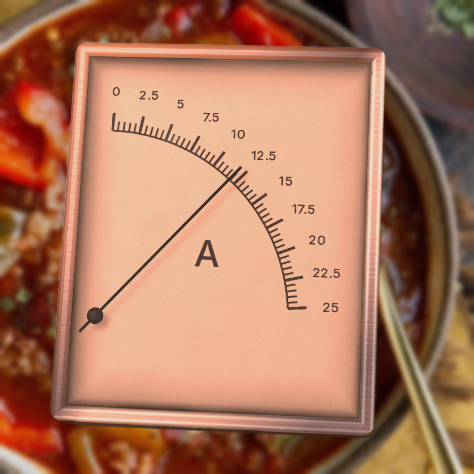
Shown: 12 A
